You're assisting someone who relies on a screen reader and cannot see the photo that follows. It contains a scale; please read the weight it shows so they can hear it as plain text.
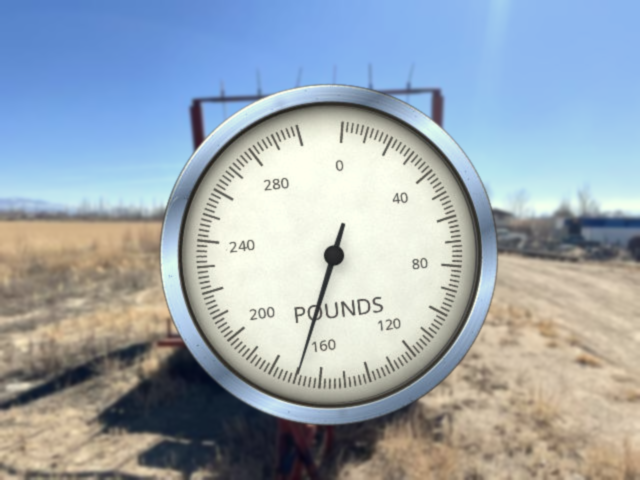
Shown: 170 lb
